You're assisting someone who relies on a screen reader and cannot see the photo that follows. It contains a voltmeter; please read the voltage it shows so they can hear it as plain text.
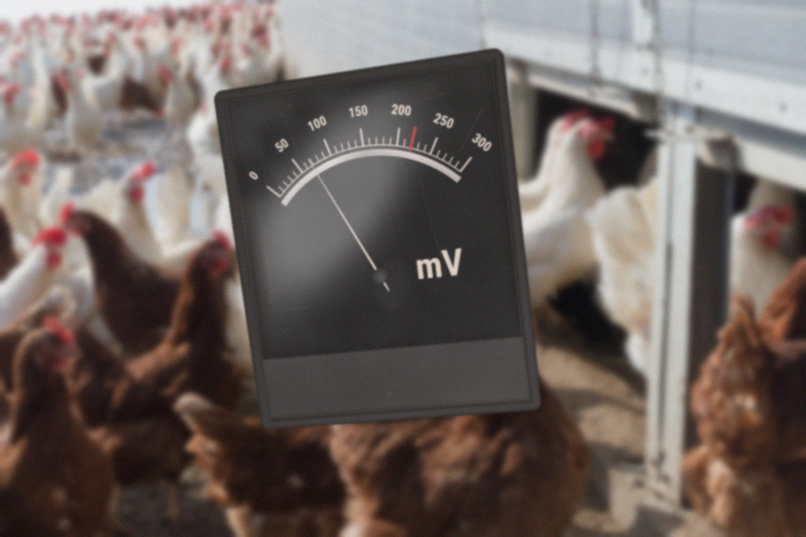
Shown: 70 mV
